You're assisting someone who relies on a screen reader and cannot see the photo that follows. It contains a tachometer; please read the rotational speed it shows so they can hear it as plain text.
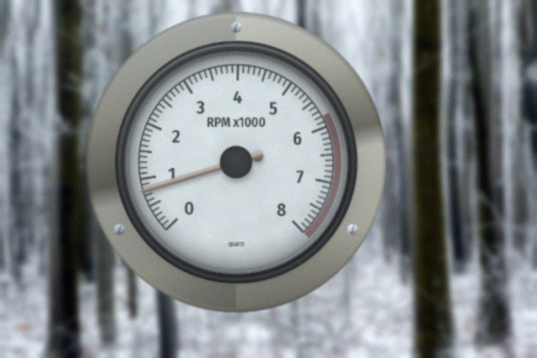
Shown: 800 rpm
